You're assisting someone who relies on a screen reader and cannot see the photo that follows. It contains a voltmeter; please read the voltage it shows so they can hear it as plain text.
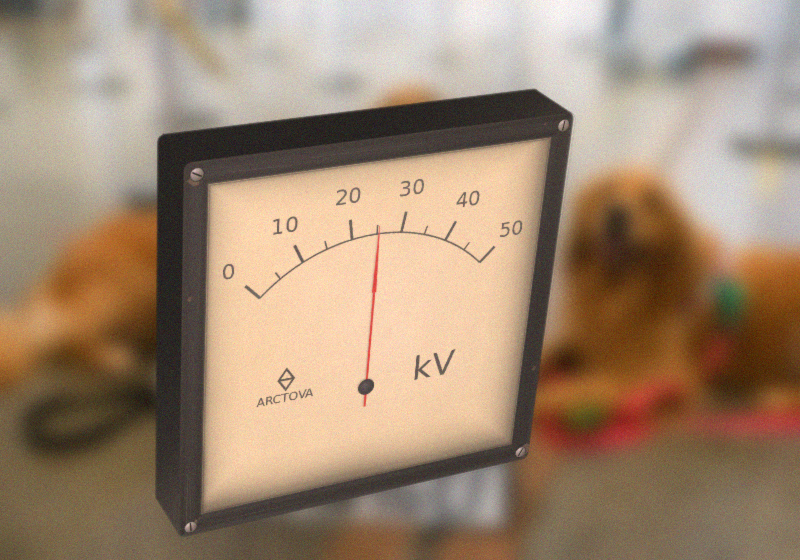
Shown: 25 kV
